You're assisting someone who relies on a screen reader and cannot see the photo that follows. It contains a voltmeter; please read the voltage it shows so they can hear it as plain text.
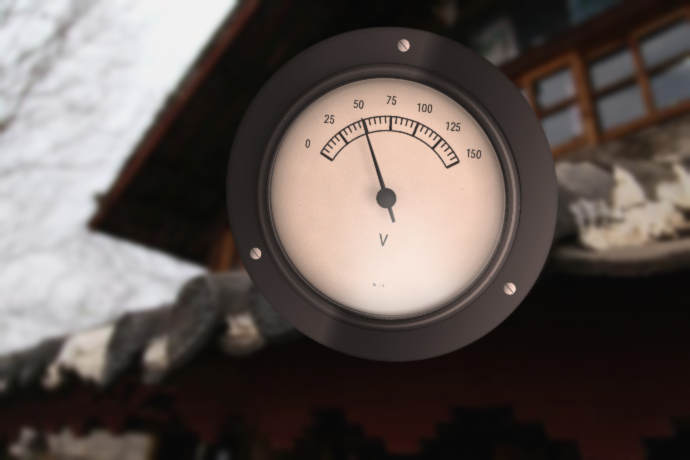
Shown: 50 V
